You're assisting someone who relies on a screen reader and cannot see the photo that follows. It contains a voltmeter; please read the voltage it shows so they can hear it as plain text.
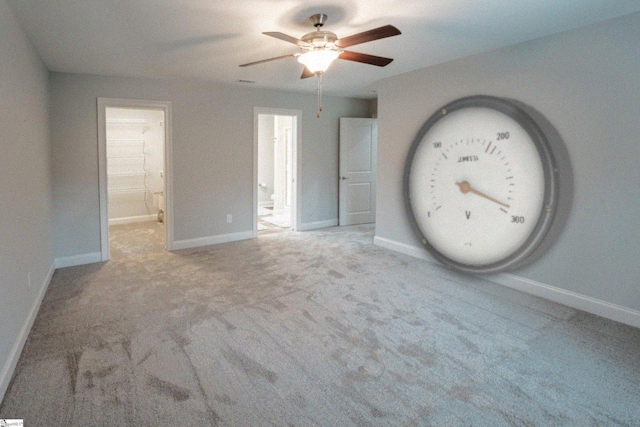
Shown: 290 V
